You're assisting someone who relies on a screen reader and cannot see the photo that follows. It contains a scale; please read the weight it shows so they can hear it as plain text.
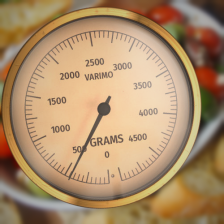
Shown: 450 g
